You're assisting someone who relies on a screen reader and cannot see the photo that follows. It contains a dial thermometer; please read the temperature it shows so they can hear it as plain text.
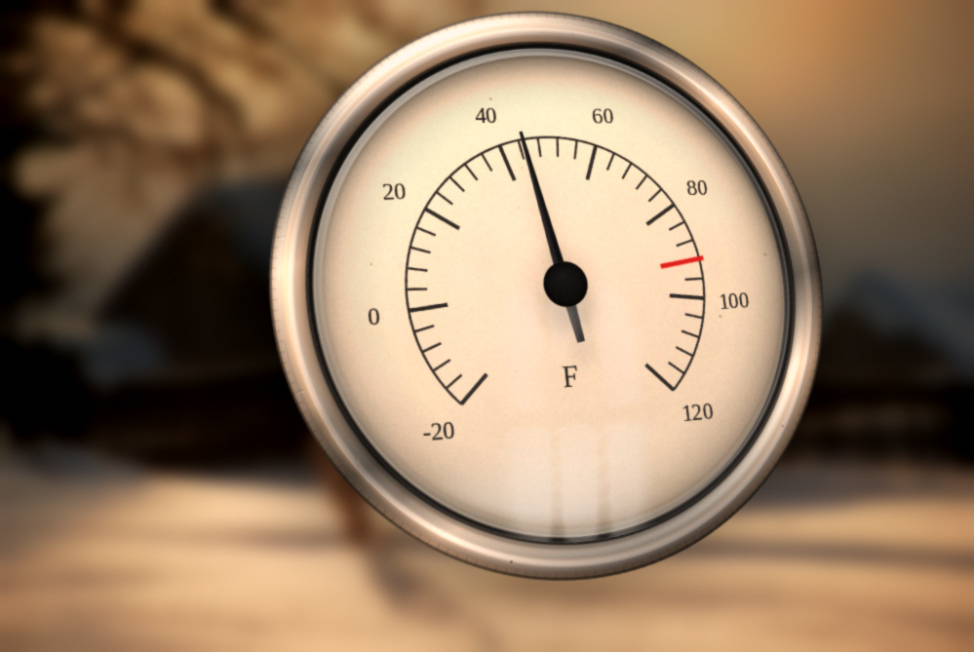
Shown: 44 °F
